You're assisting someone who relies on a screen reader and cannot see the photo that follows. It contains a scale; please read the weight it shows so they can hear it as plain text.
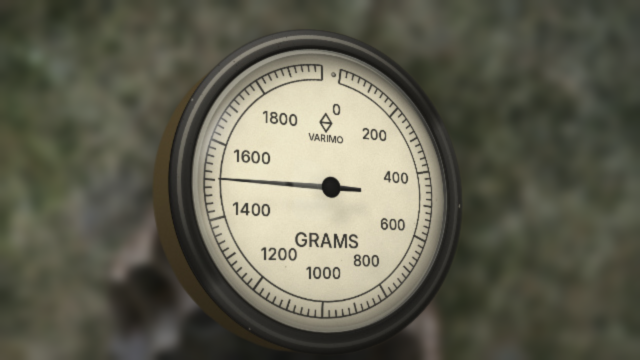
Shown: 1500 g
